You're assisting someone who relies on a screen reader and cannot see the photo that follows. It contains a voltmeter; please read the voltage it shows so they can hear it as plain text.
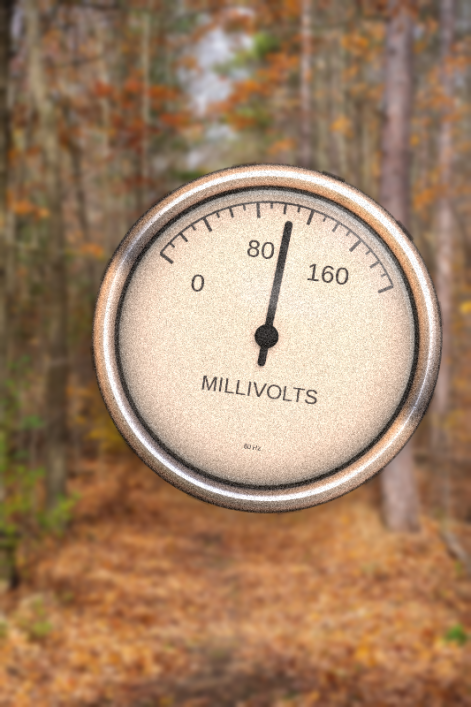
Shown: 105 mV
